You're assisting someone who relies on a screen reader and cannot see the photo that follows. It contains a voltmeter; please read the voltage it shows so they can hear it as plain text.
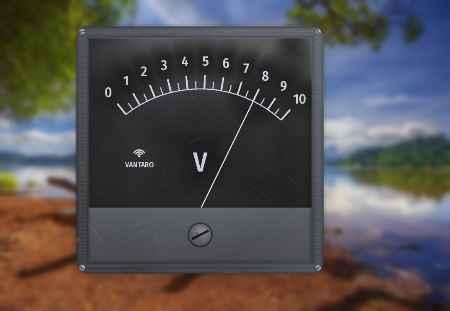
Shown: 8 V
